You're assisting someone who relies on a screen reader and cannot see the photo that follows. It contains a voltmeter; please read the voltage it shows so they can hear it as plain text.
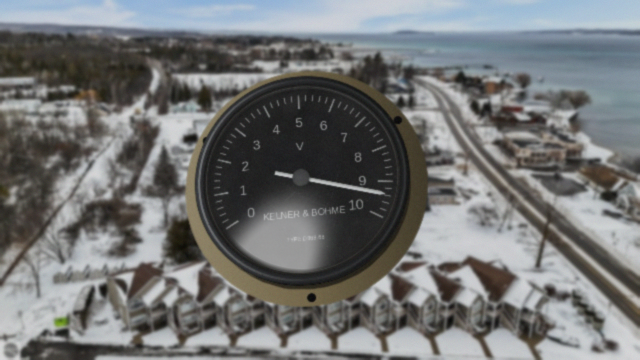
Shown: 9.4 V
